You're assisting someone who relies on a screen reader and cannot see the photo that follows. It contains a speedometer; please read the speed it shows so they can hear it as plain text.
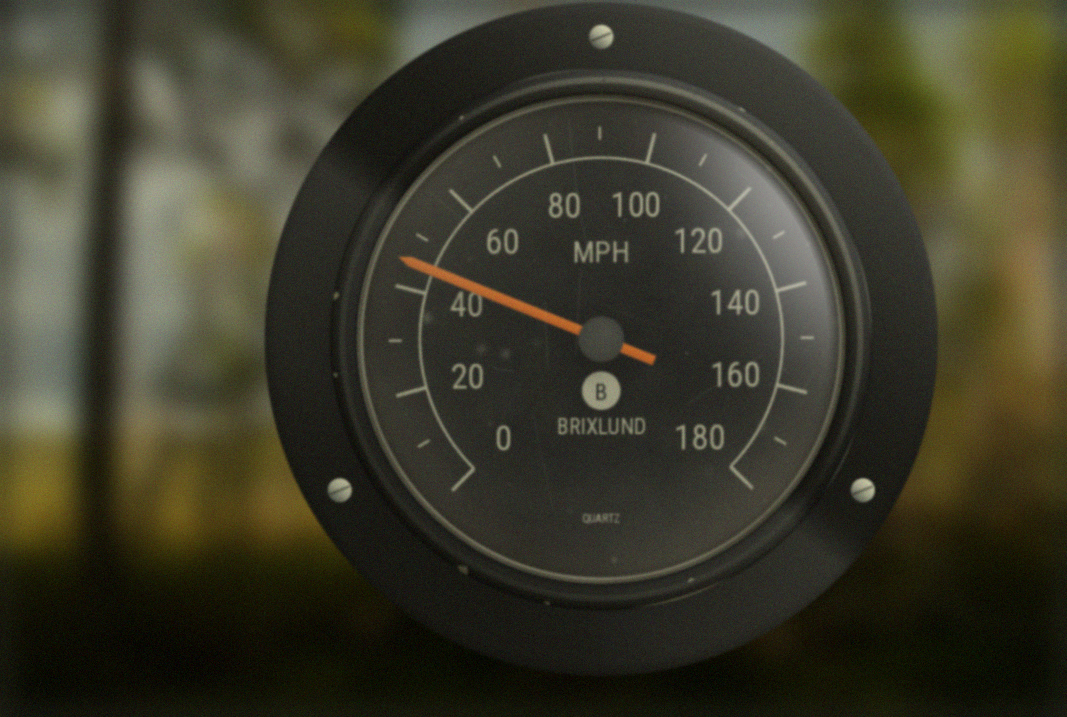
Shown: 45 mph
